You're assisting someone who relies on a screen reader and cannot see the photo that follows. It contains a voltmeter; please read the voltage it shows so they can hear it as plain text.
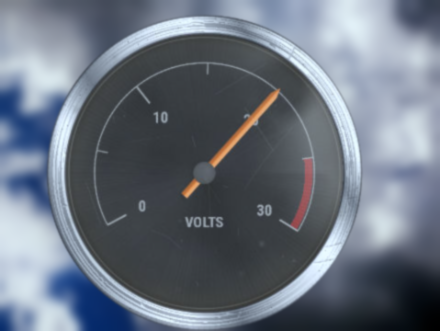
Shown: 20 V
